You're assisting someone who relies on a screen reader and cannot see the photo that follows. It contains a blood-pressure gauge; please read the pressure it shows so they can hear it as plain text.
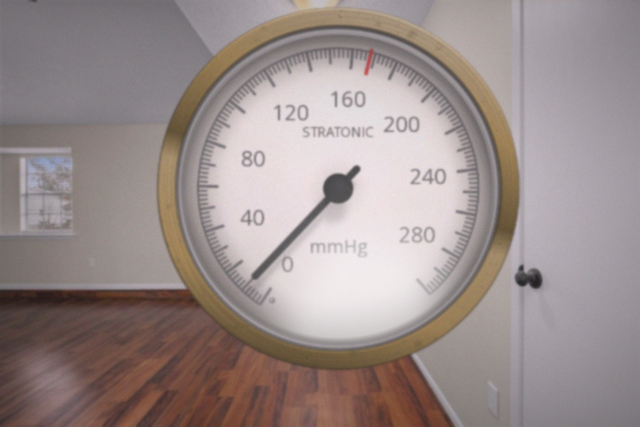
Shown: 10 mmHg
